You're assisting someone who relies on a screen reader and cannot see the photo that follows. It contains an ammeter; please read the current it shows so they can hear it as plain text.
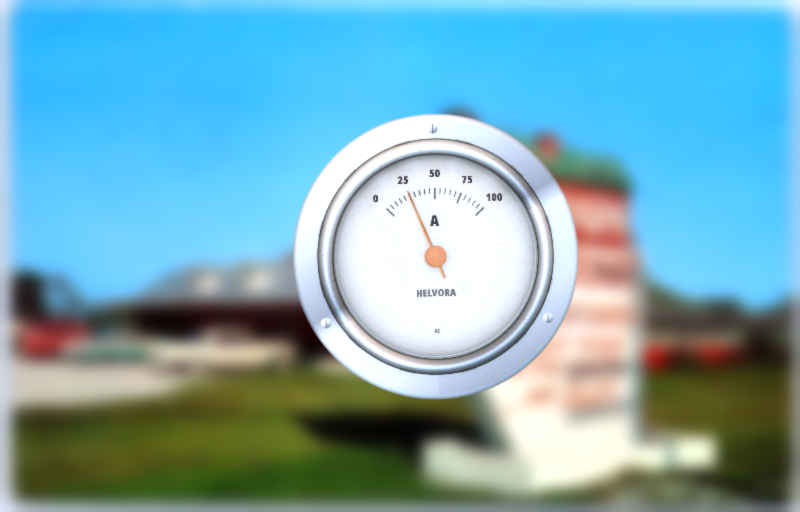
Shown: 25 A
